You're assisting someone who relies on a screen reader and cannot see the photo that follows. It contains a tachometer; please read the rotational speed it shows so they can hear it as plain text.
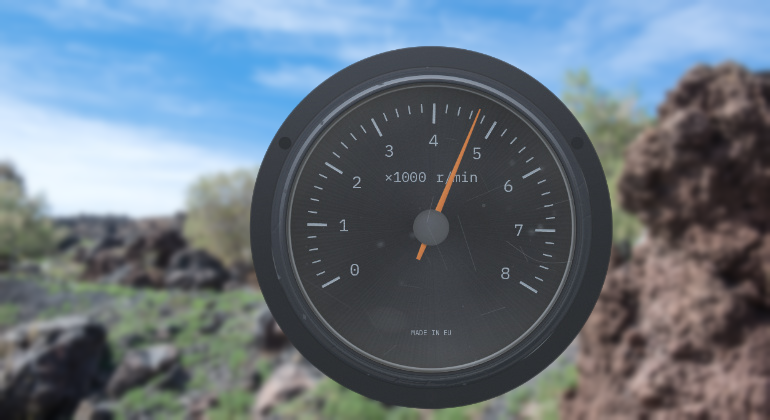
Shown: 4700 rpm
